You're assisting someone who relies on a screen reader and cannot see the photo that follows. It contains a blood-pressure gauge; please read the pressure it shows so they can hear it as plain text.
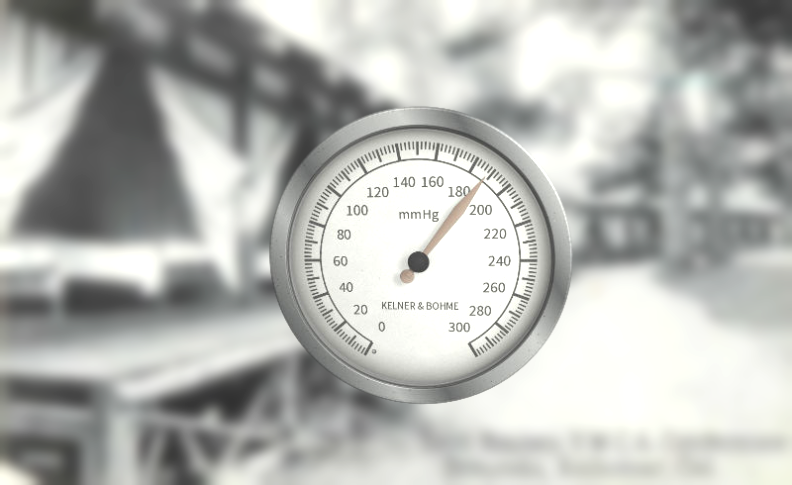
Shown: 188 mmHg
